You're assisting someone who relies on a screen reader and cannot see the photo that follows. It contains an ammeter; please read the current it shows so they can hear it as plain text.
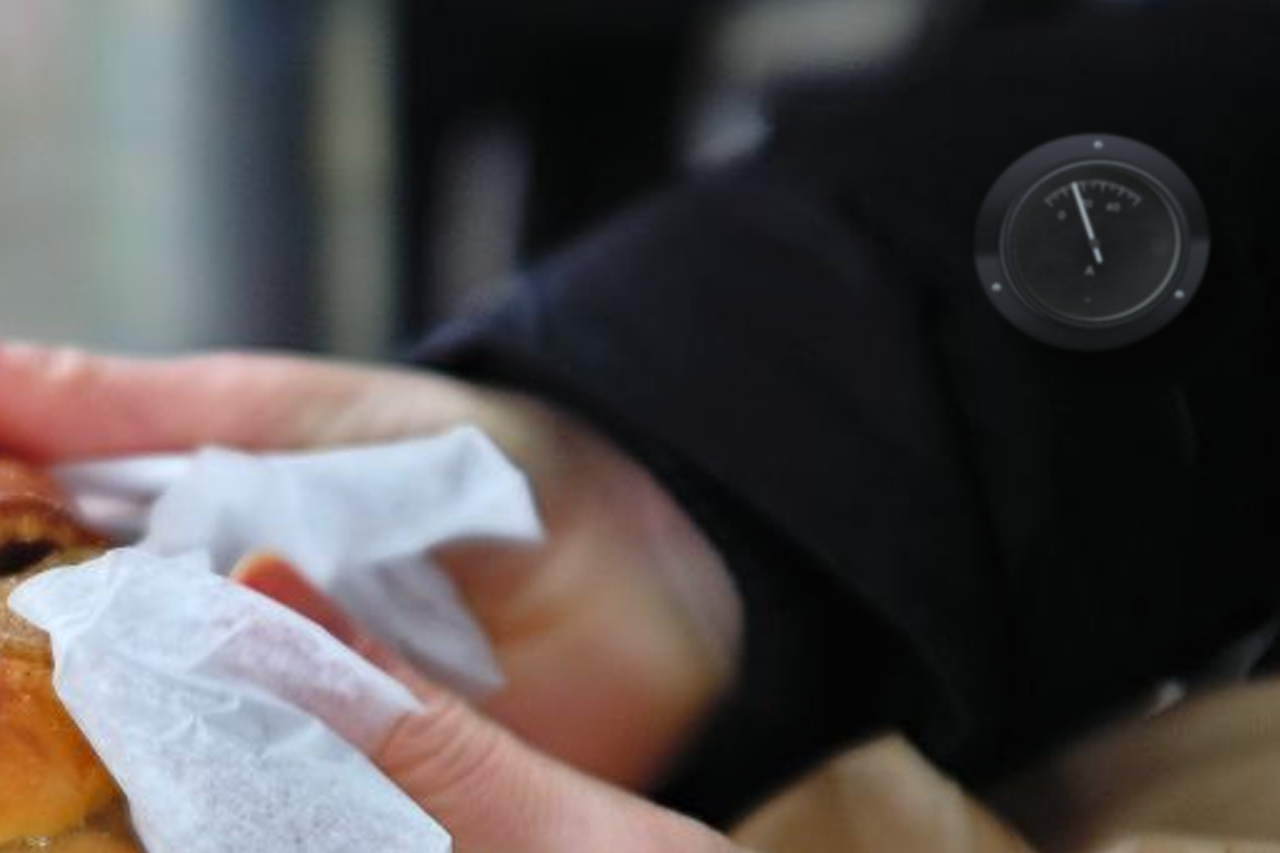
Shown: 15 A
